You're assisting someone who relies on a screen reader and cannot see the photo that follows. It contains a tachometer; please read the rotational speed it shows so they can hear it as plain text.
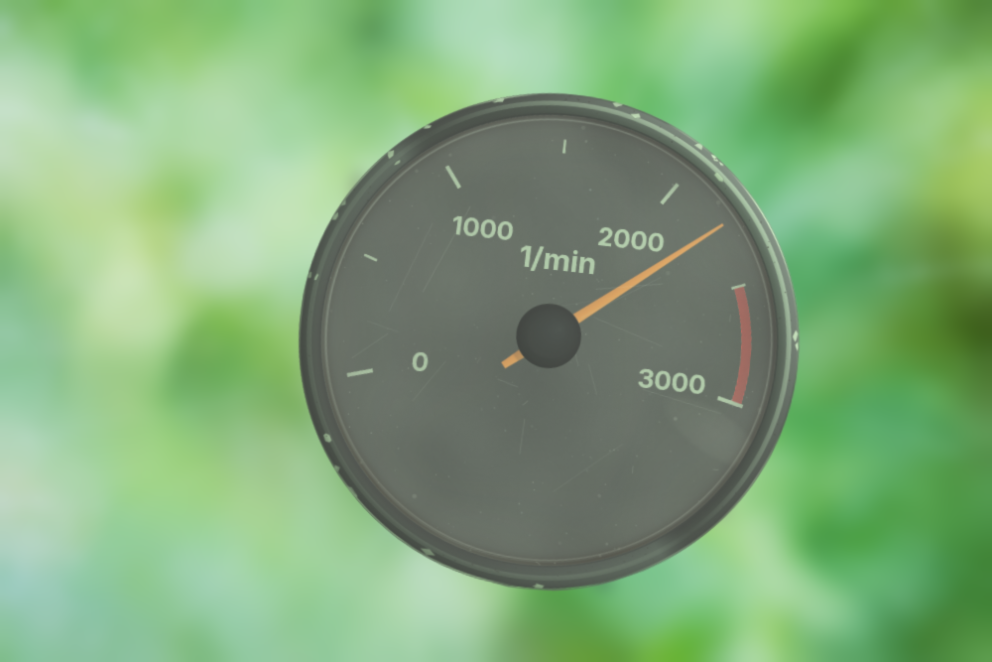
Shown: 2250 rpm
